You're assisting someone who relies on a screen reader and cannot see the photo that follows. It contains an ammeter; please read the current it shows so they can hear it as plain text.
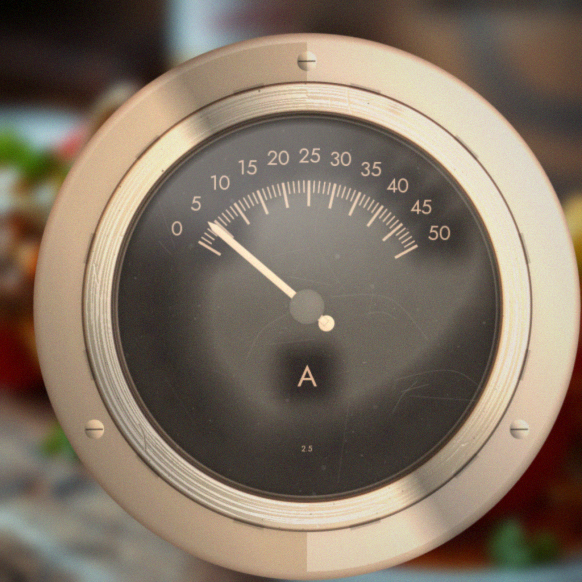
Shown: 4 A
